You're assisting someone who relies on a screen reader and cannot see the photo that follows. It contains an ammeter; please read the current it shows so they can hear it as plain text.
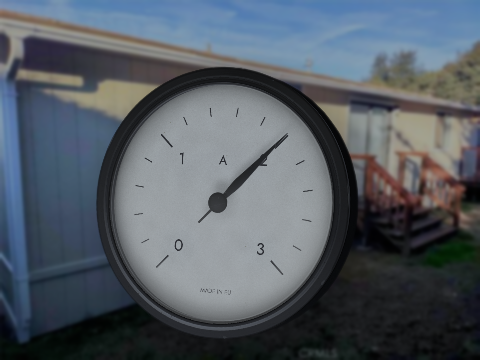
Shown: 2 A
